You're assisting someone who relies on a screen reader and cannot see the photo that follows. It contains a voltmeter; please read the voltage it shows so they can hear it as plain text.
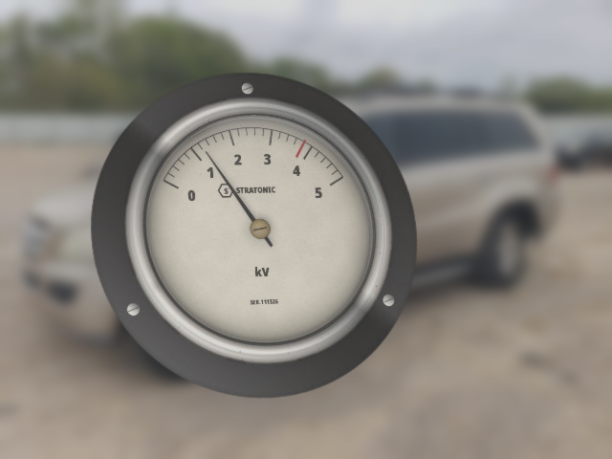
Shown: 1.2 kV
